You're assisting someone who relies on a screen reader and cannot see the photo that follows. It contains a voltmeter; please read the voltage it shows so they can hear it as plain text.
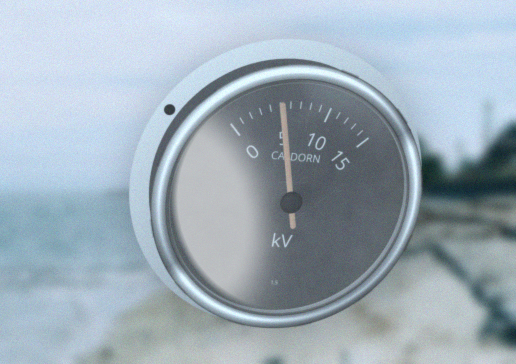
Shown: 5 kV
